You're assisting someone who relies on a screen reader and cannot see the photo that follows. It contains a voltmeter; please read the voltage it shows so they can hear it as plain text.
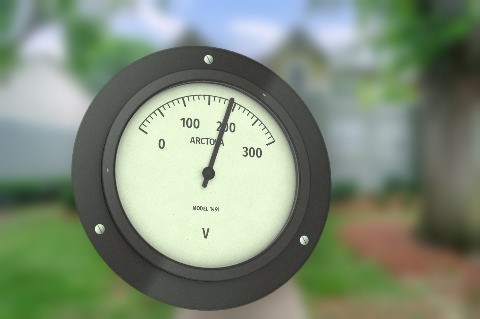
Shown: 190 V
